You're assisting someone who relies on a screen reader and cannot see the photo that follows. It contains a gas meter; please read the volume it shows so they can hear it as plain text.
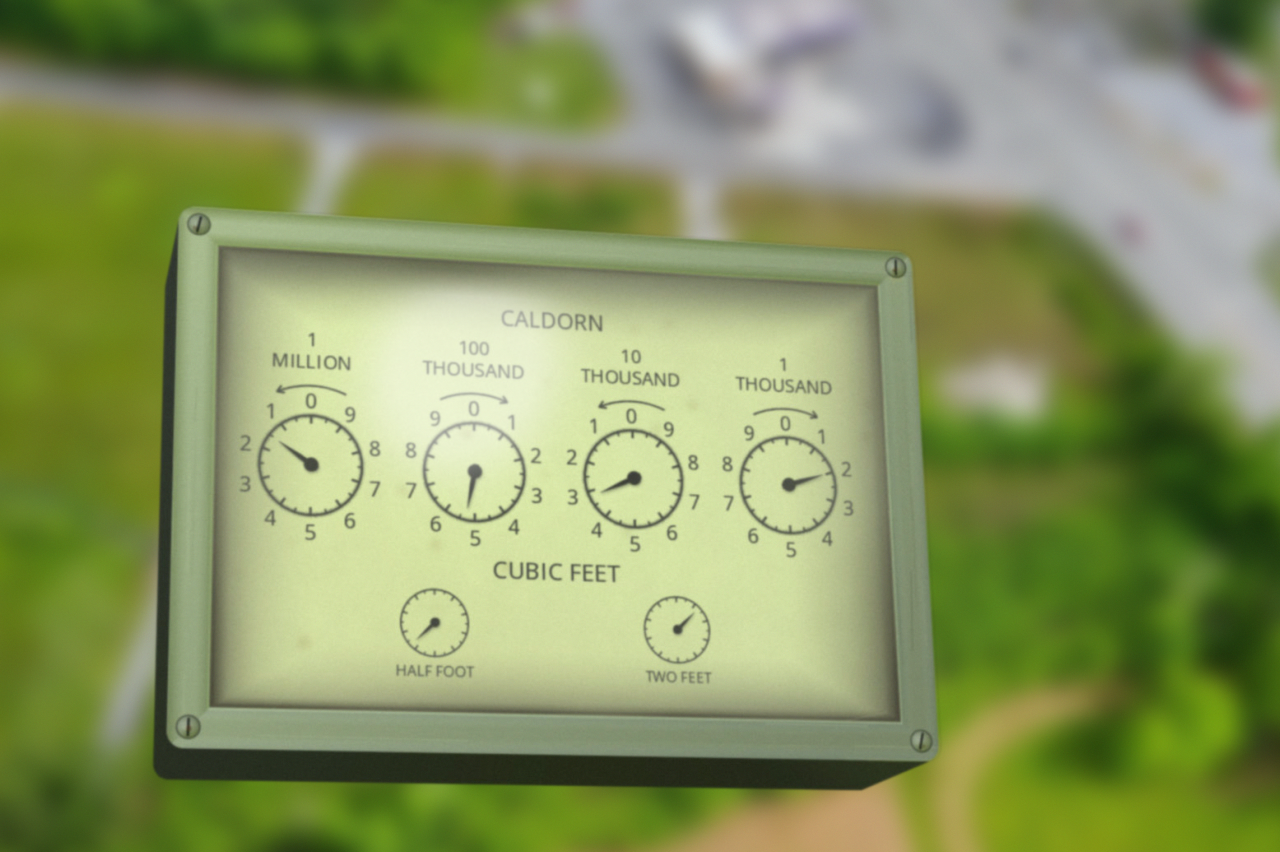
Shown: 153200 ft³
